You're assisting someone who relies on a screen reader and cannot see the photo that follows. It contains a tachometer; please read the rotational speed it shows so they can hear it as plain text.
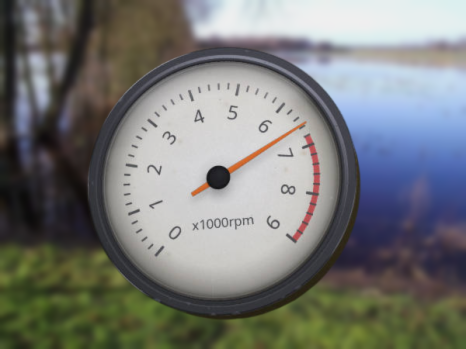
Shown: 6600 rpm
